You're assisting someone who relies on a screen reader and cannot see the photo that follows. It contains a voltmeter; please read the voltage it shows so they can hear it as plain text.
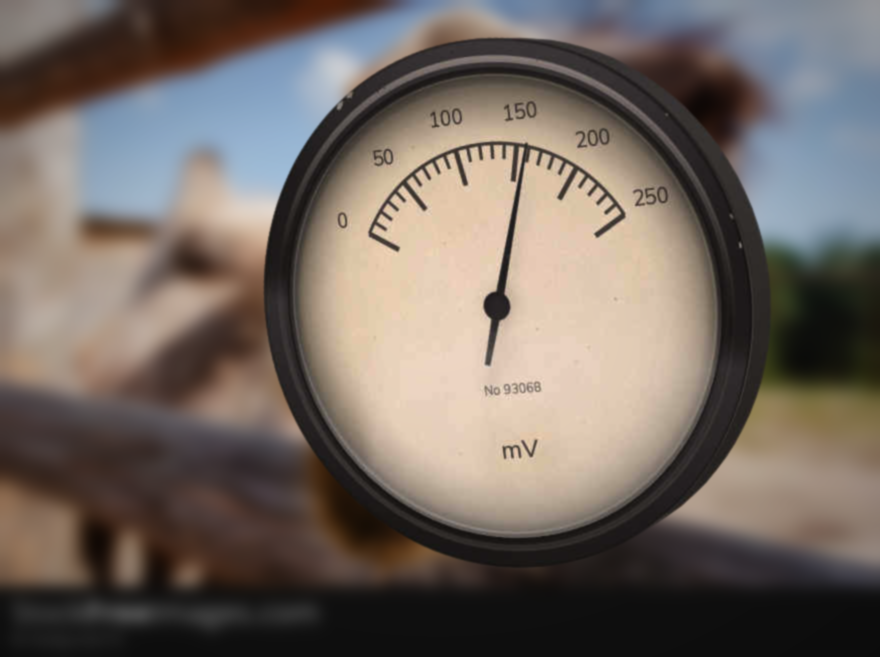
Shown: 160 mV
